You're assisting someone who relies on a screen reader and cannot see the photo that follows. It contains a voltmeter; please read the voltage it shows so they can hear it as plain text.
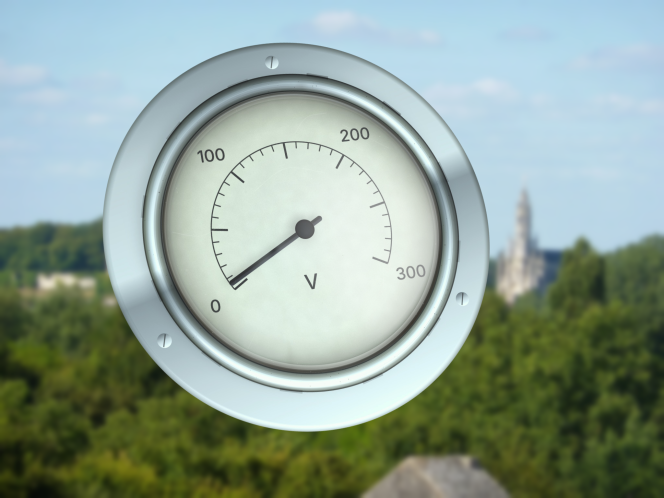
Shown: 5 V
